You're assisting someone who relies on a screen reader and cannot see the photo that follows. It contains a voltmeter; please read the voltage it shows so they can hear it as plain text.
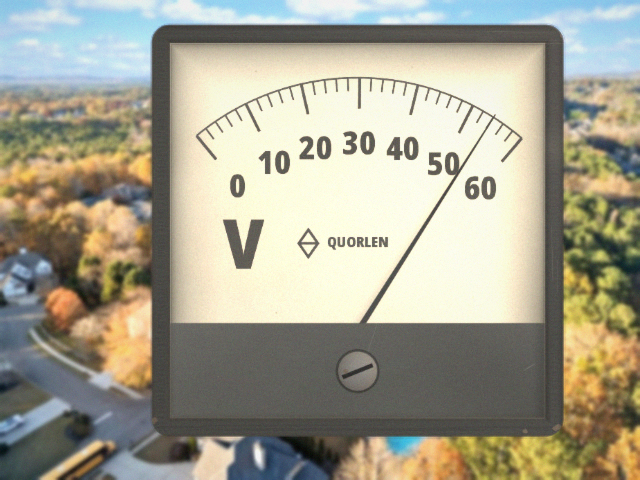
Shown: 54 V
